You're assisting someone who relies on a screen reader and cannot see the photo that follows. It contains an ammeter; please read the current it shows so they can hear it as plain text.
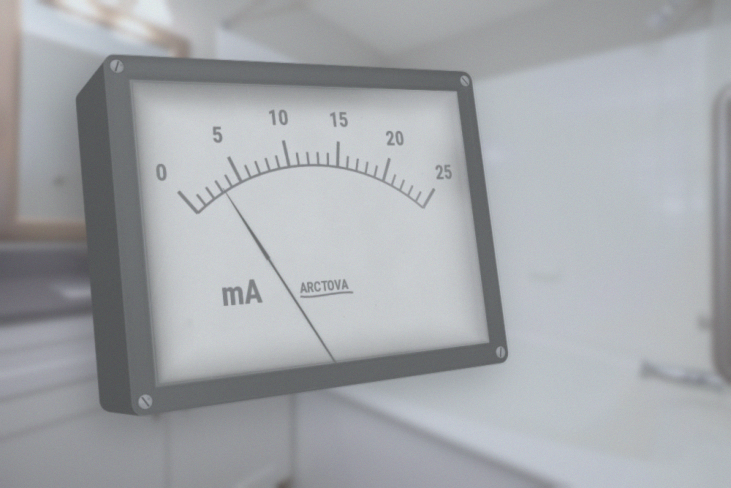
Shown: 3 mA
